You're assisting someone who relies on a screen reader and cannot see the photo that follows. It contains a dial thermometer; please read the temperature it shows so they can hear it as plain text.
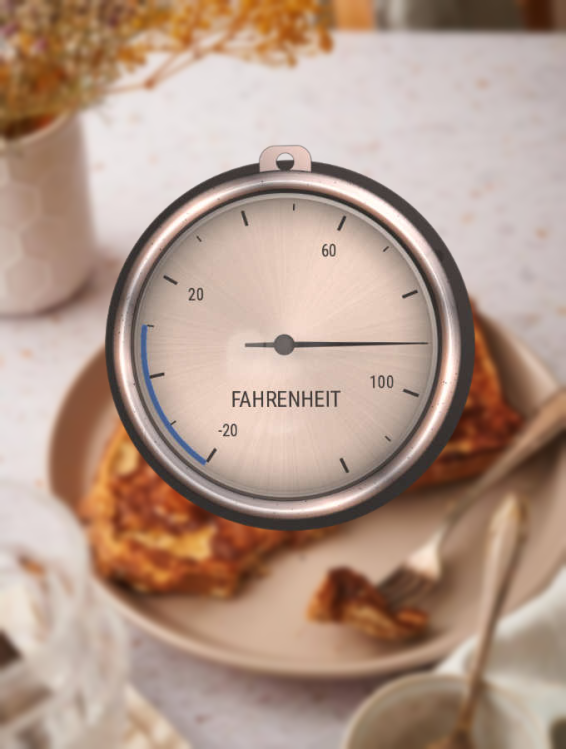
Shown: 90 °F
